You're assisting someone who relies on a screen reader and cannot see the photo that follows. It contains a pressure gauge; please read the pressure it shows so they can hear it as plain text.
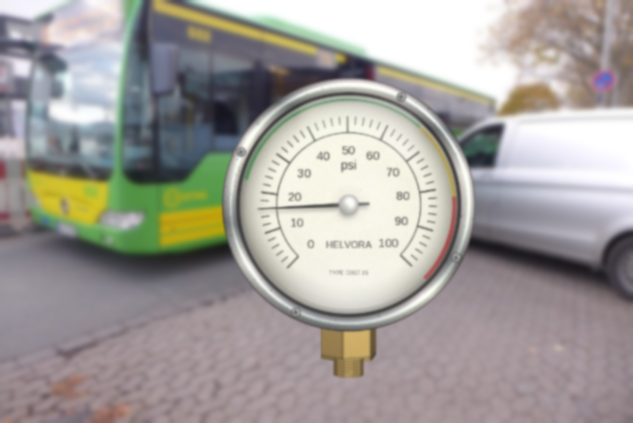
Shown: 16 psi
